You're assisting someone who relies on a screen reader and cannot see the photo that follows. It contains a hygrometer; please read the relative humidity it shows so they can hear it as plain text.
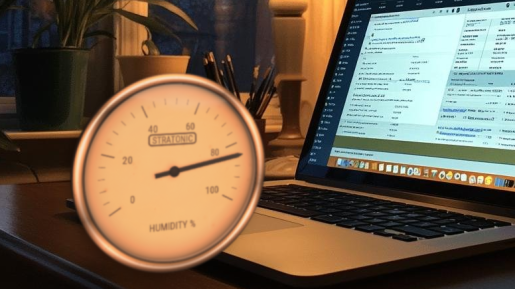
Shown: 84 %
